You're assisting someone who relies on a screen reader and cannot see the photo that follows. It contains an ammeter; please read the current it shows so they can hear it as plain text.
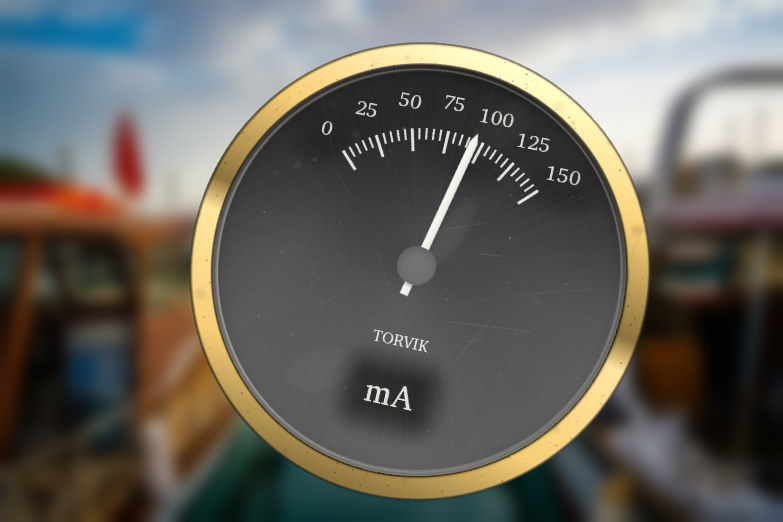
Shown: 95 mA
